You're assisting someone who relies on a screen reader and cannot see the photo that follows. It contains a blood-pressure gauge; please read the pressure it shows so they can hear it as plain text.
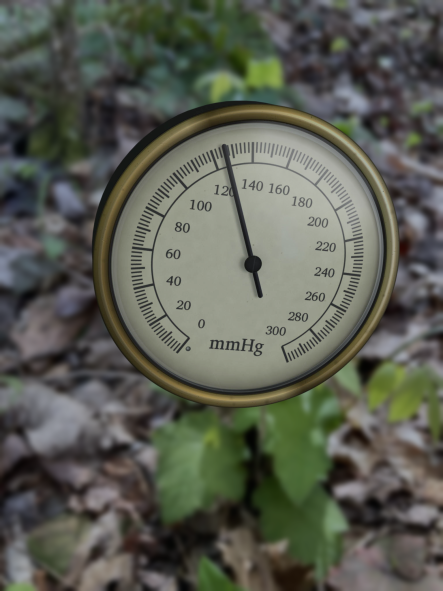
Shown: 126 mmHg
